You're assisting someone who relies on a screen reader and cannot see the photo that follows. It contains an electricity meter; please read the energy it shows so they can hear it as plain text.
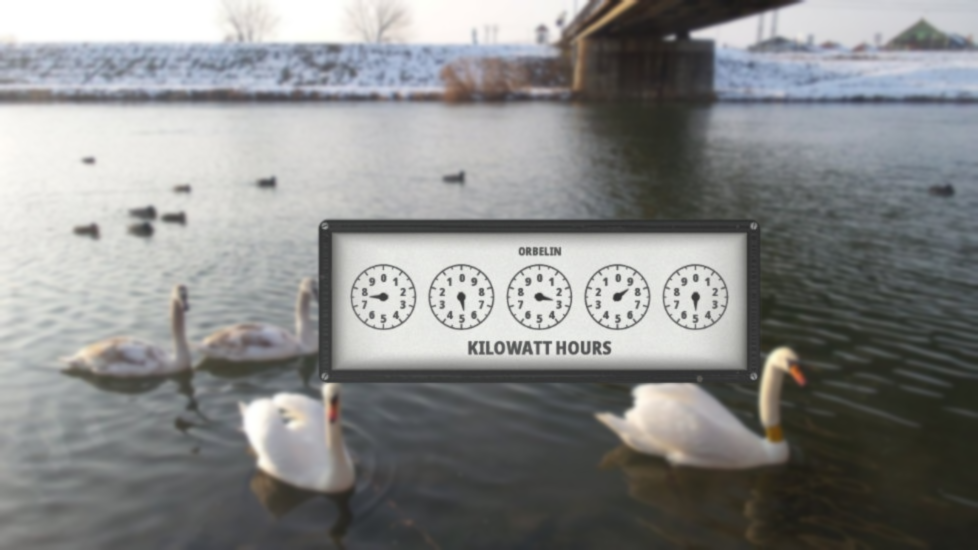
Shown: 75285 kWh
